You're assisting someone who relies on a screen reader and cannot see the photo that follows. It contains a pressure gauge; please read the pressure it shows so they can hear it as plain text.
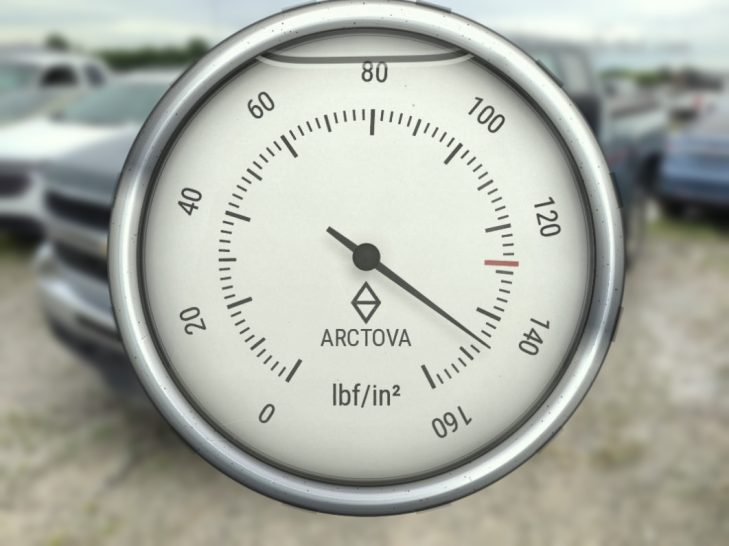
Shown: 146 psi
